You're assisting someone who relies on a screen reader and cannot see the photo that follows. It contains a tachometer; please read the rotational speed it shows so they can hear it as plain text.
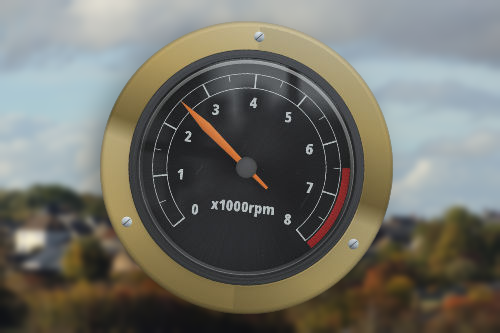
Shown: 2500 rpm
